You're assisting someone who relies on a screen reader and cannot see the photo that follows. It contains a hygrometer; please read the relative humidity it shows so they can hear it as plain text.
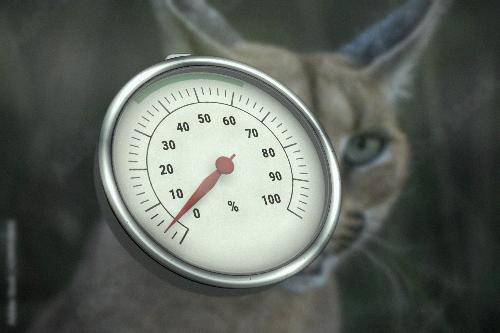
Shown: 4 %
